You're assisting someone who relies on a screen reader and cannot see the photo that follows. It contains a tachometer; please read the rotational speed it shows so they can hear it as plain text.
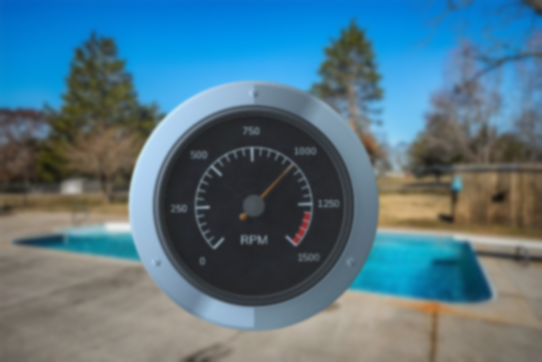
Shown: 1000 rpm
